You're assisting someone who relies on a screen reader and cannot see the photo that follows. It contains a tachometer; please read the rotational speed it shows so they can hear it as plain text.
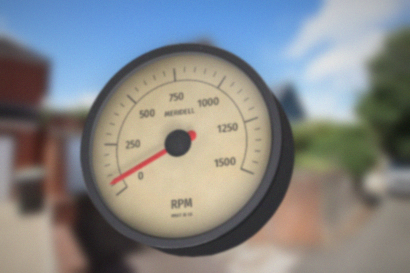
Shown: 50 rpm
